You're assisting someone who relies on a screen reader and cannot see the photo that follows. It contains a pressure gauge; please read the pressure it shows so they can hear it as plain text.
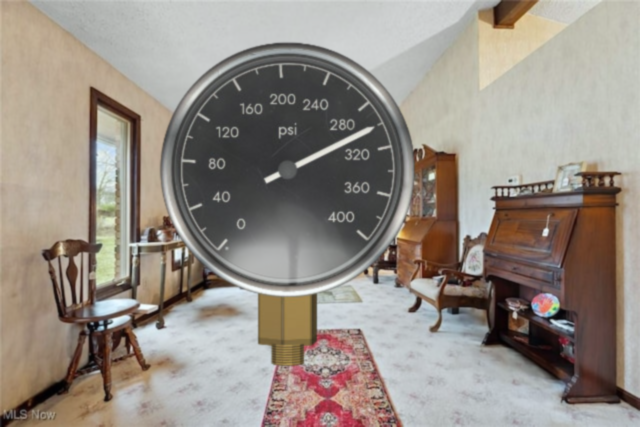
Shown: 300 psi
